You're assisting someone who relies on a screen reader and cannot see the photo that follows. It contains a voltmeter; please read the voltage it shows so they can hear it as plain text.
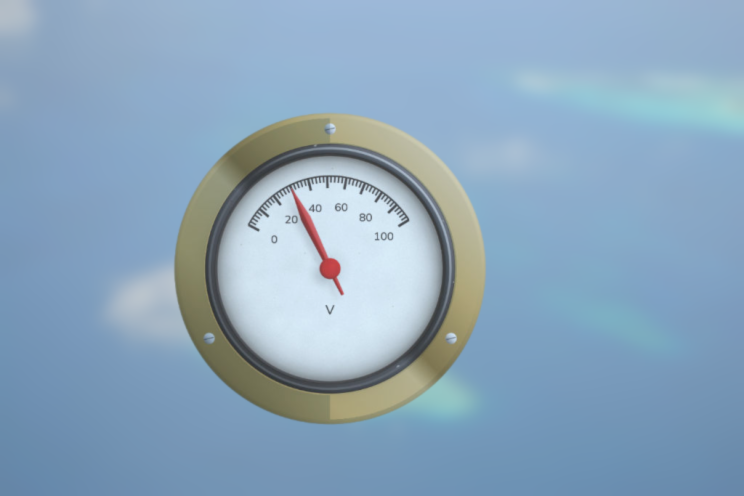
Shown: 30 V
